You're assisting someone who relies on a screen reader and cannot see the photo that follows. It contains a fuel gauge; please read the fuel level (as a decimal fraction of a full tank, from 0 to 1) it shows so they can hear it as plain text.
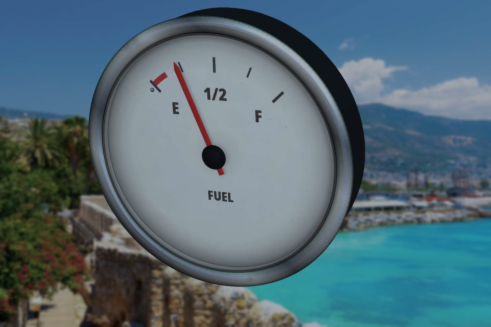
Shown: 0.25
